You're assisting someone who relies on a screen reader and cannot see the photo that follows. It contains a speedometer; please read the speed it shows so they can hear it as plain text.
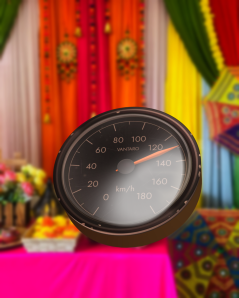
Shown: 130 km/h
